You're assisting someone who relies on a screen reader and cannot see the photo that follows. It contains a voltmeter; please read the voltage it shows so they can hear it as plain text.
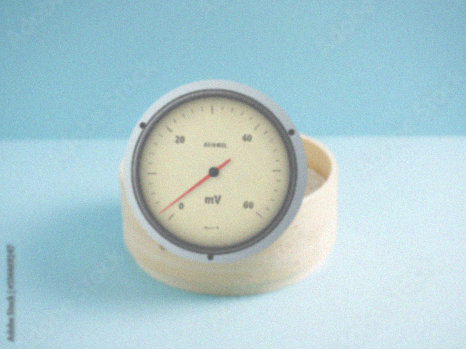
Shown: 2 mV
